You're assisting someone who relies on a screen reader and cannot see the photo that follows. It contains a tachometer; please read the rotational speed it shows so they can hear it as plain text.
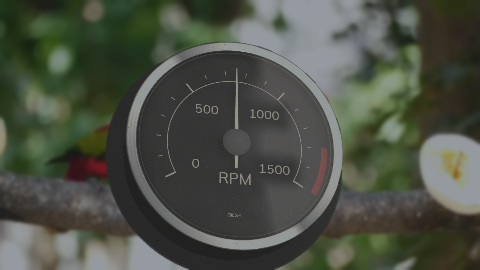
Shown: 750 rpm
